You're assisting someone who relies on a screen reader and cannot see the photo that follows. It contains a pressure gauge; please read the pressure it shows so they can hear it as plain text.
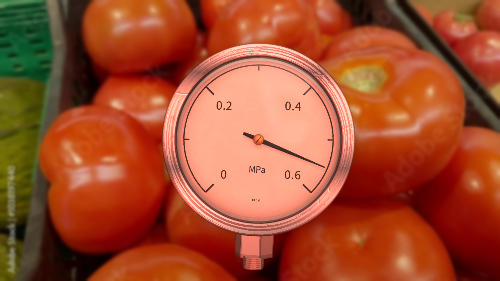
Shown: 0.55 MPa
